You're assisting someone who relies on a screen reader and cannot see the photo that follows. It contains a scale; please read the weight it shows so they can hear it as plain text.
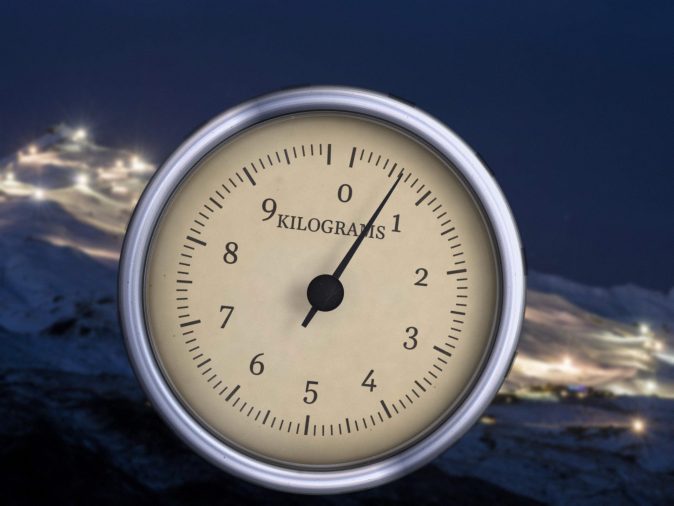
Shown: 0.6 kg
